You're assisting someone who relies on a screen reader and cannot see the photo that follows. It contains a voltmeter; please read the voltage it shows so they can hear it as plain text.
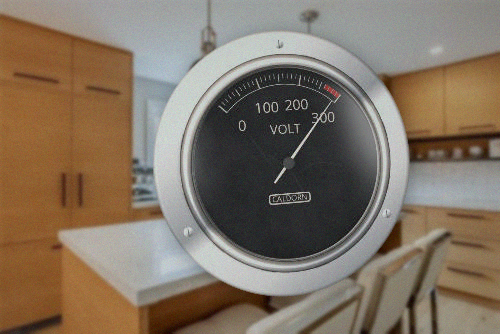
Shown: 290 V
